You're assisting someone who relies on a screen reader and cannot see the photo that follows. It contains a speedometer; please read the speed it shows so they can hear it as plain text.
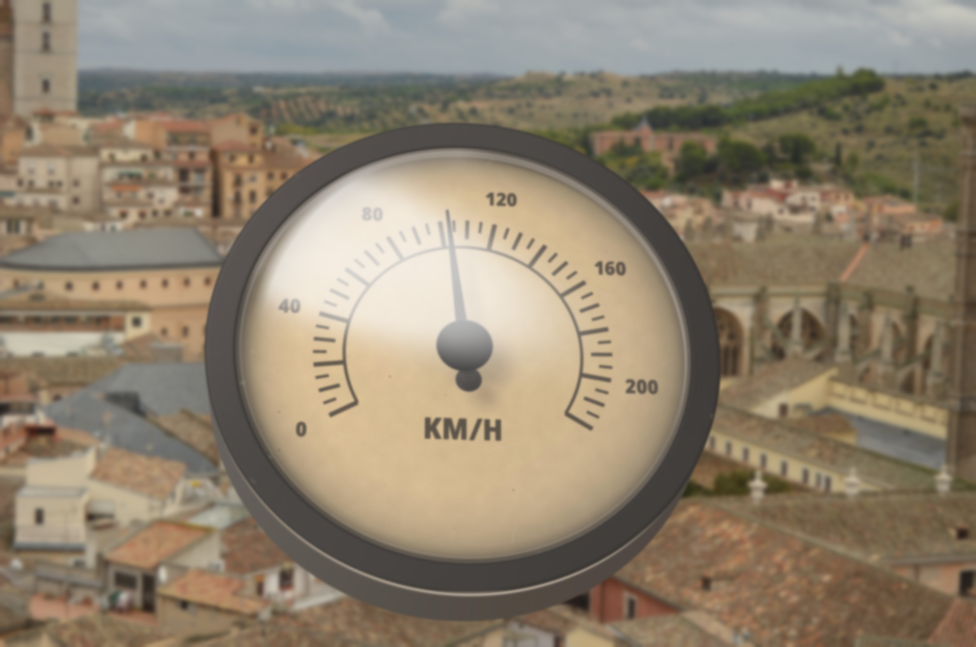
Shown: 102.5 km/h
